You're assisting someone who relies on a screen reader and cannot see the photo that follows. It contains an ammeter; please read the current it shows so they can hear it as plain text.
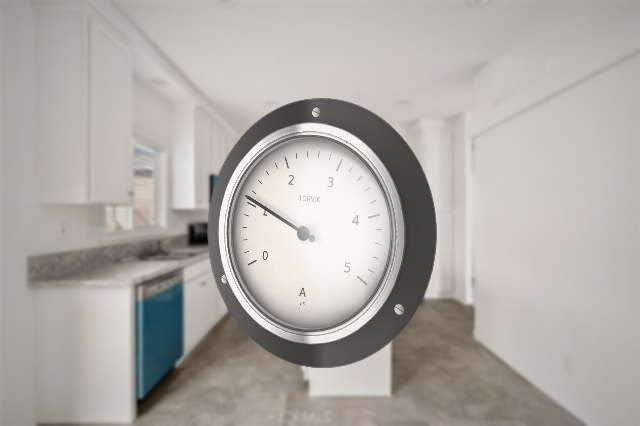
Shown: 1.1 A
